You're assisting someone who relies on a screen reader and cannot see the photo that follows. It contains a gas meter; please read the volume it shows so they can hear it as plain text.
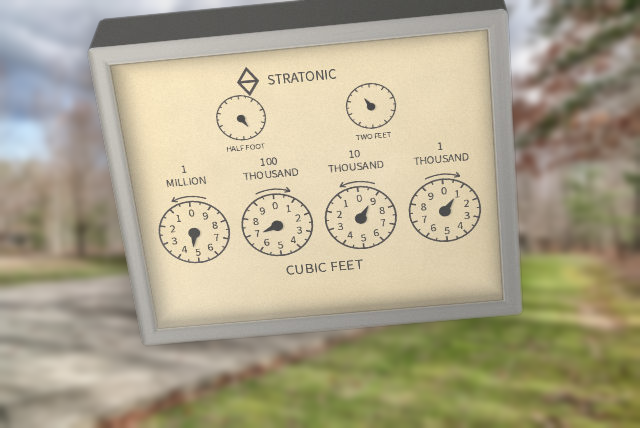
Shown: 469100 ft³
